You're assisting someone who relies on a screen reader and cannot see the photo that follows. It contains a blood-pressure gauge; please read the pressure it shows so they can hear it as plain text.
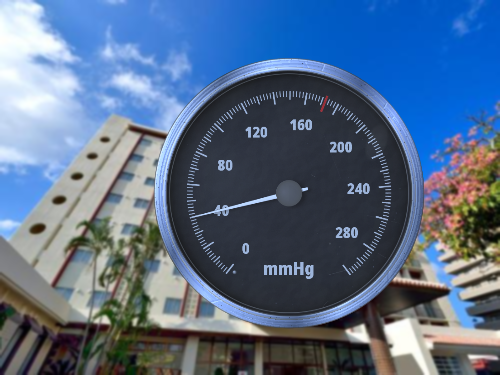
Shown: 40 mmHg
